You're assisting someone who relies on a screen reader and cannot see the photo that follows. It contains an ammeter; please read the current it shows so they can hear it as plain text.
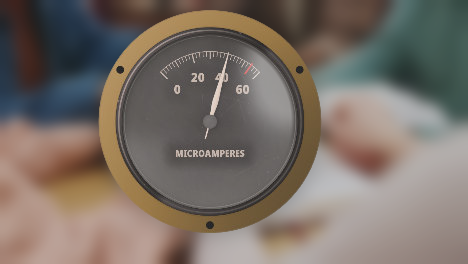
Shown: 40 µA
